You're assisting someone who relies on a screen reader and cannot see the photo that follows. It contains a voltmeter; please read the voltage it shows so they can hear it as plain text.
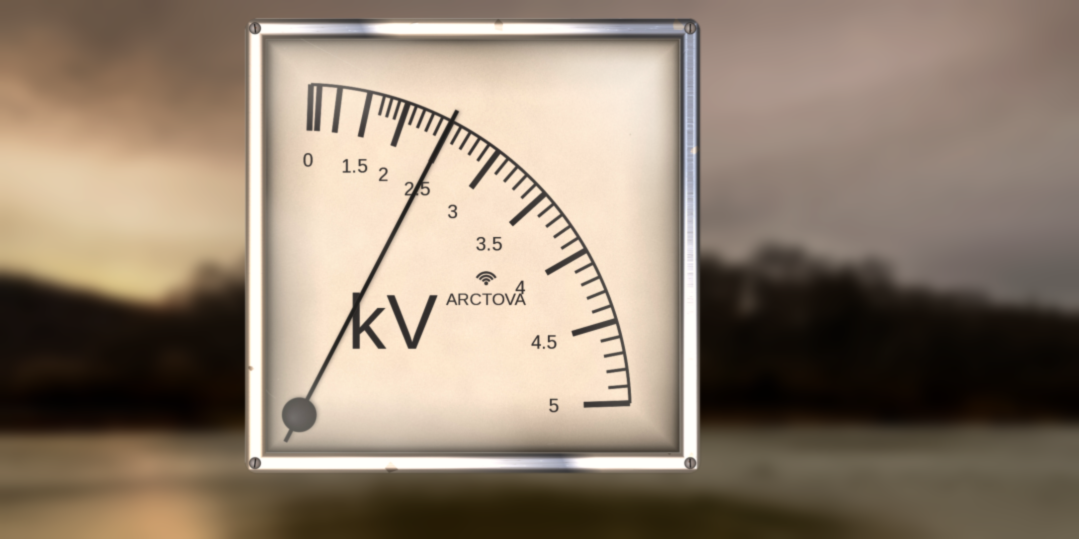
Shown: 2.5 kV
